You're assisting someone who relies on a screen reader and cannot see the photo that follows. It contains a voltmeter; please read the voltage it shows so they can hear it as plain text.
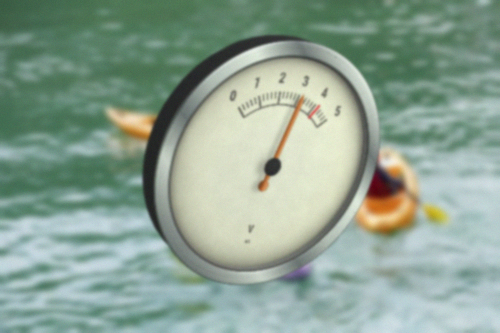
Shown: 3 V
